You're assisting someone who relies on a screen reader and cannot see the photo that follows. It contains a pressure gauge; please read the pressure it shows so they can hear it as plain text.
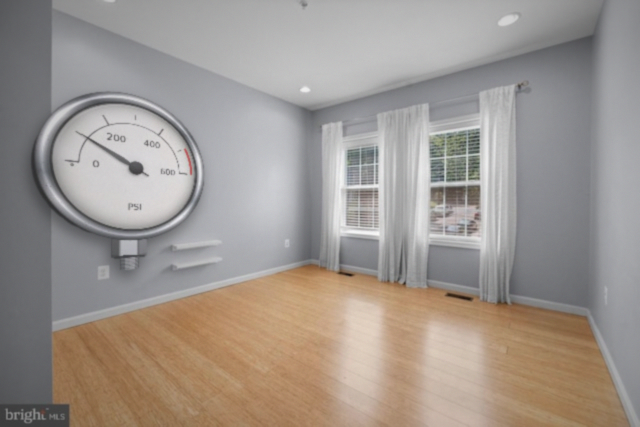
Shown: 100 psi
